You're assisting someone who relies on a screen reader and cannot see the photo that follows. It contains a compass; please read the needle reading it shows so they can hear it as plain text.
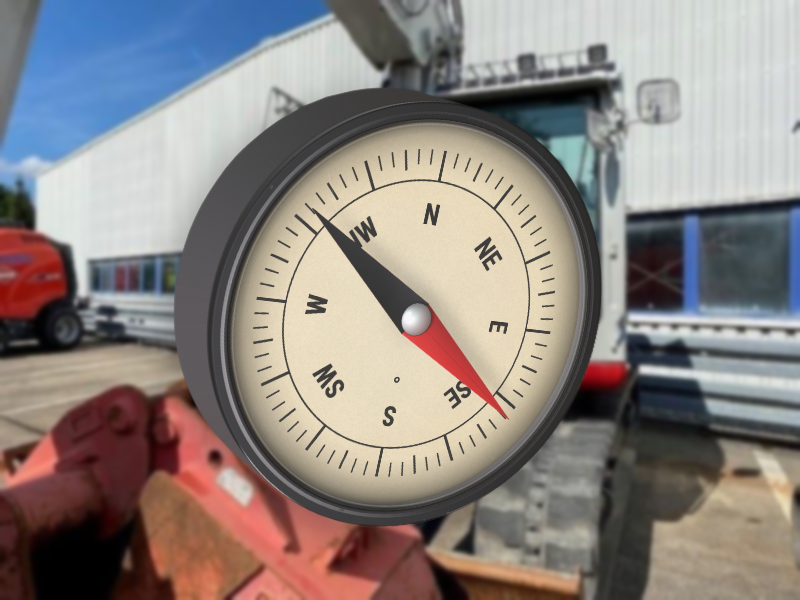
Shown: 125 °
